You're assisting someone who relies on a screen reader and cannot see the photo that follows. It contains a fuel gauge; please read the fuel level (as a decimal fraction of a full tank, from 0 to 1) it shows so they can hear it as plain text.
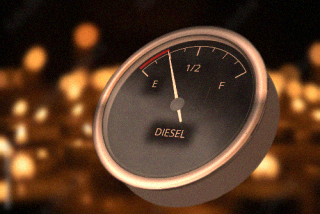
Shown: 0.25
